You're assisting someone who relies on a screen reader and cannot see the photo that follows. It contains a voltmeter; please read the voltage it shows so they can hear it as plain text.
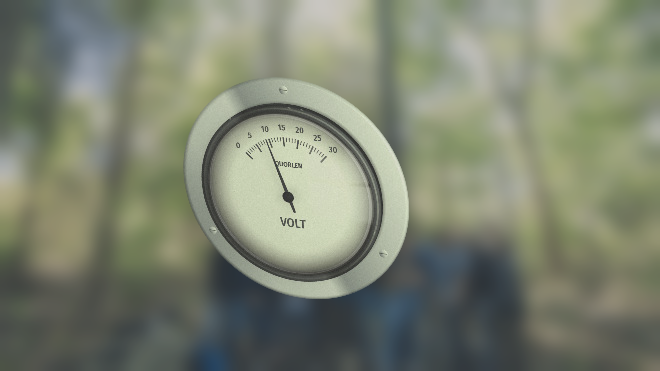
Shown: 10 V
